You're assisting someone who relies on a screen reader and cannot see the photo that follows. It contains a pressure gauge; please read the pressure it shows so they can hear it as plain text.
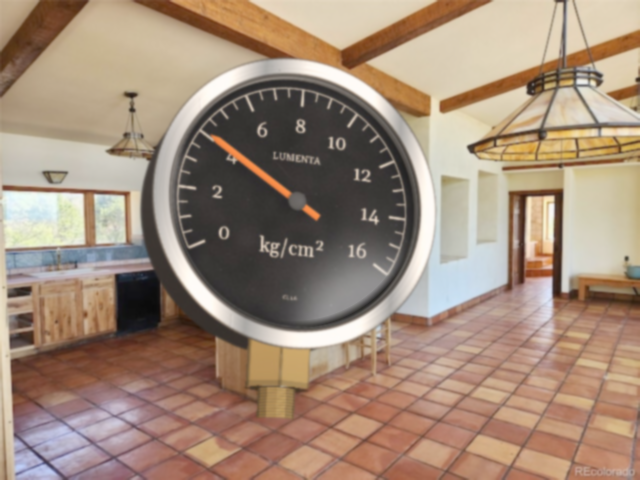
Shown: 4 kg/cm²
